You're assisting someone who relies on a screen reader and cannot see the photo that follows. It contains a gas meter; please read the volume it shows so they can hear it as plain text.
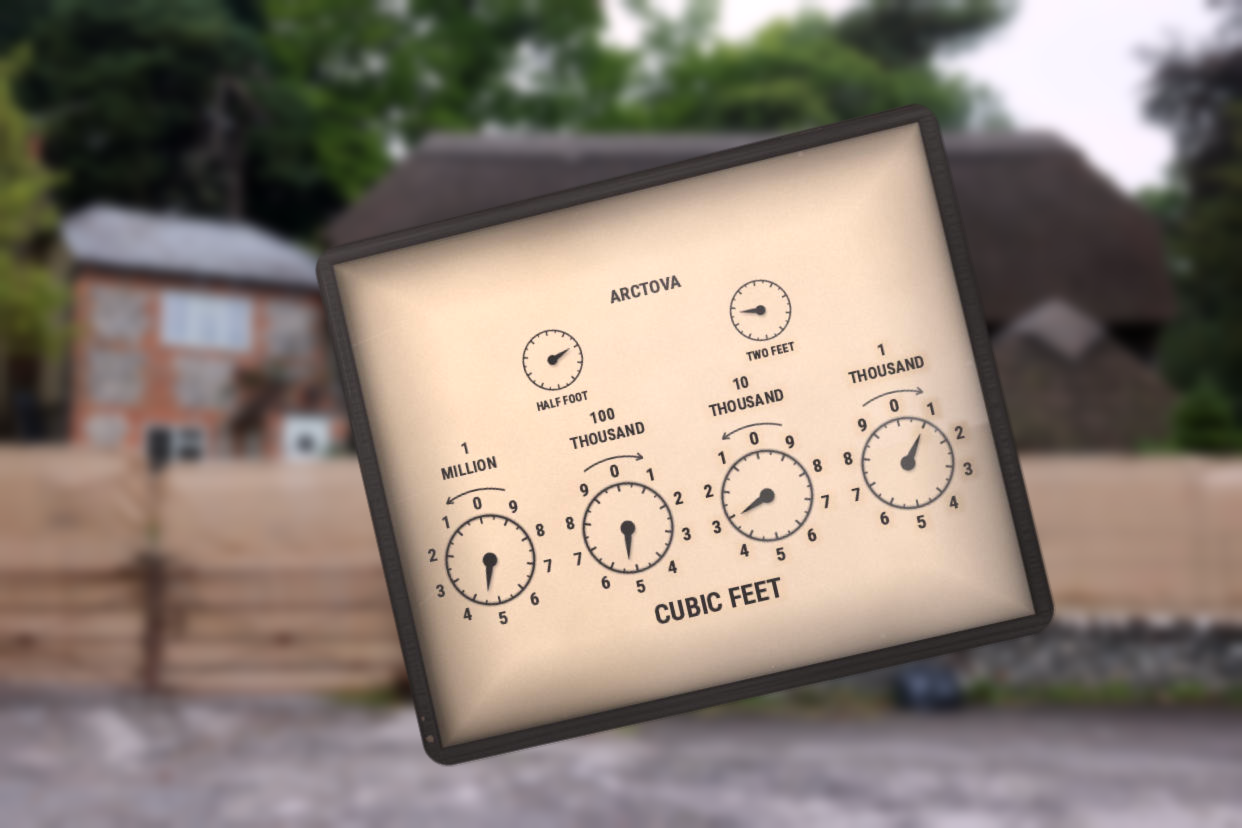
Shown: 453100 ft³
